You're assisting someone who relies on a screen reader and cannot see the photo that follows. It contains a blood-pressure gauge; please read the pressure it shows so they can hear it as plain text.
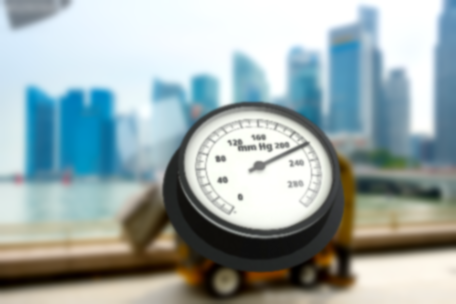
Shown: 220 mmHg
